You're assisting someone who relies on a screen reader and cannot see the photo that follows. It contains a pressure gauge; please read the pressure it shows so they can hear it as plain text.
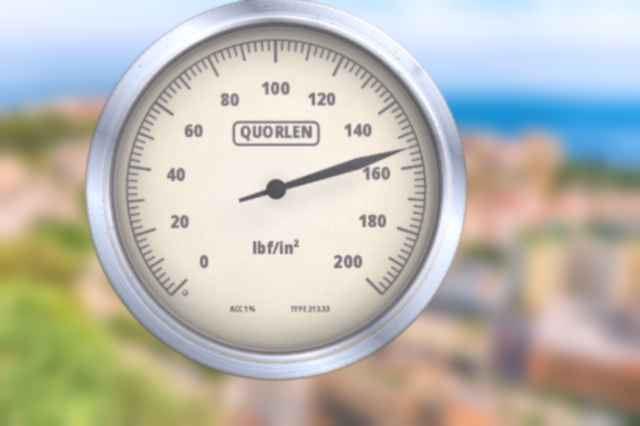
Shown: 154 psi
